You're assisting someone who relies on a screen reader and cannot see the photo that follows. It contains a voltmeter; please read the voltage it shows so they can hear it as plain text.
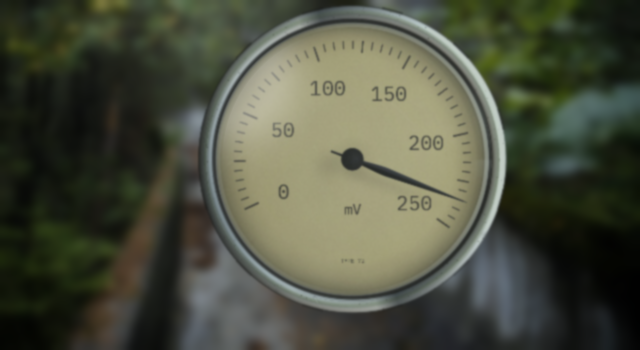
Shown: 235 mV
